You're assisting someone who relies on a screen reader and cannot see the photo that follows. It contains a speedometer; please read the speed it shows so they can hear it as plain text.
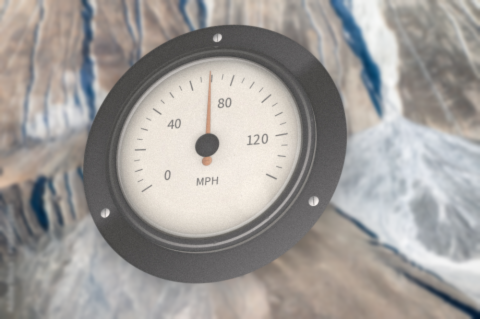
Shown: 70 mph
